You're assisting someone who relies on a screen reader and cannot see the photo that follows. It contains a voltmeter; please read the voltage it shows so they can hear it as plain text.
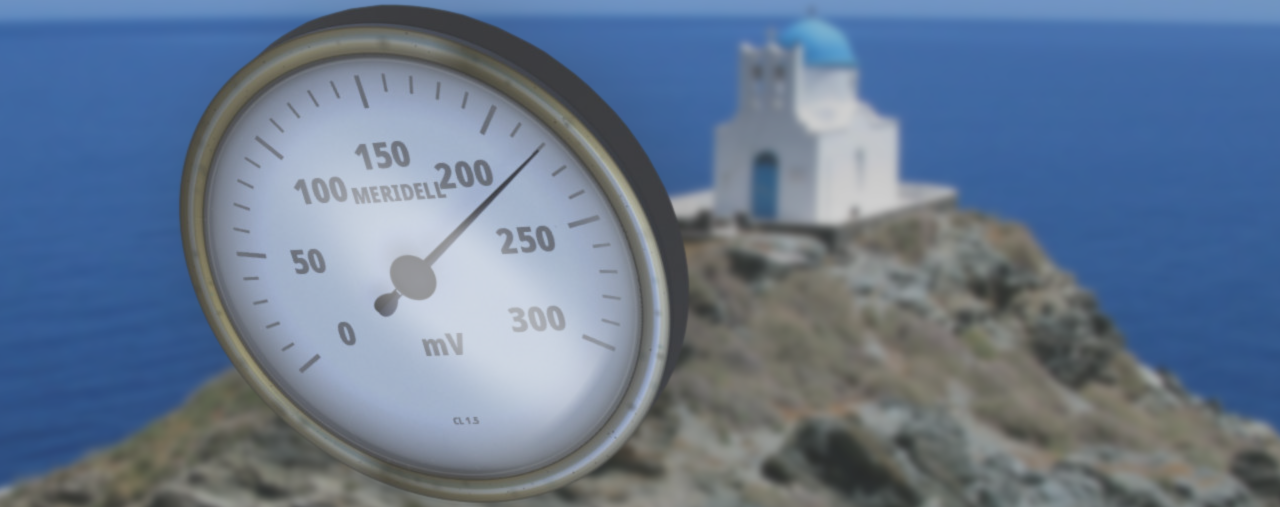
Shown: 220 mV
